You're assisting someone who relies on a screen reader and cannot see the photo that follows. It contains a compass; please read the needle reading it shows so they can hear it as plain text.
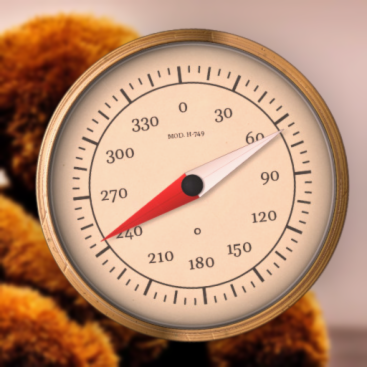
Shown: 245 °
